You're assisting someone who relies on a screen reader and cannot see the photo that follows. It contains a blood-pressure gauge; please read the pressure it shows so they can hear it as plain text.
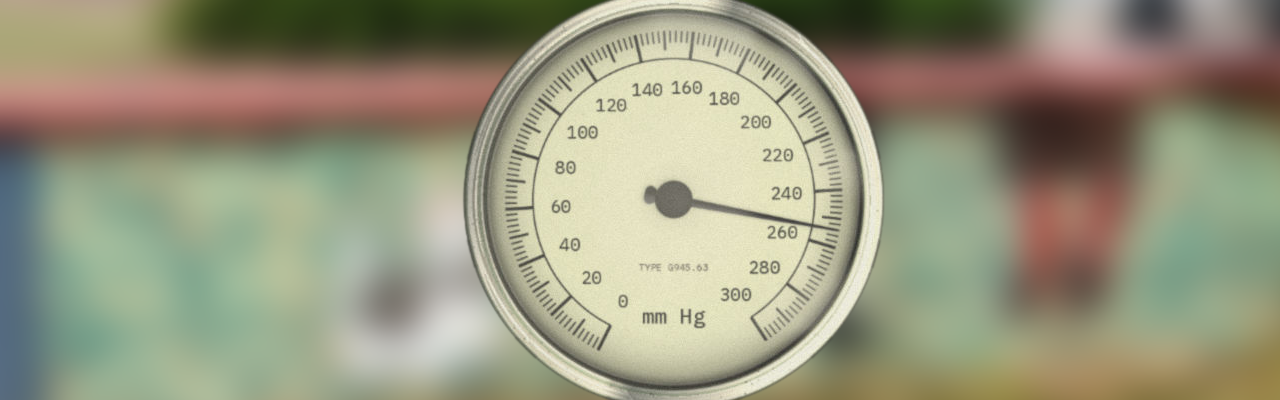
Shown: 254 mmHg
